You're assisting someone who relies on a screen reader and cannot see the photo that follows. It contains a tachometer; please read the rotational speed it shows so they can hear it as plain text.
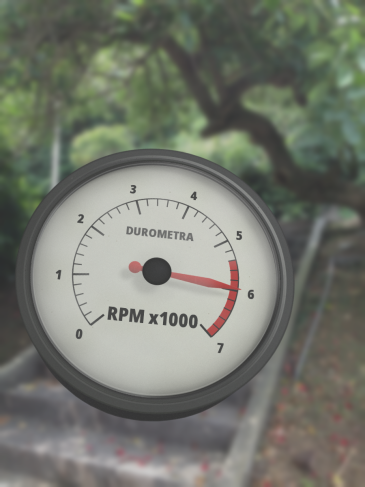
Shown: 6000 rpm
